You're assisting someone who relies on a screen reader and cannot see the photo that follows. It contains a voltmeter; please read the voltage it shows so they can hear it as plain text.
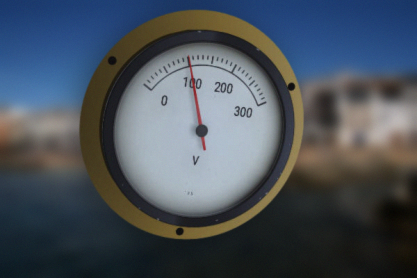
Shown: 100 V
